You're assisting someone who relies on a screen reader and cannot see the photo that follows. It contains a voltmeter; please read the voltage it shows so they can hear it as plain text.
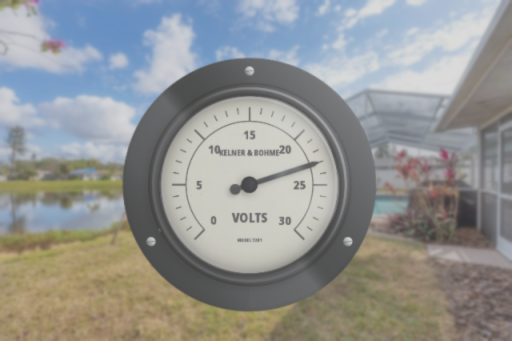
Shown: 23 V
